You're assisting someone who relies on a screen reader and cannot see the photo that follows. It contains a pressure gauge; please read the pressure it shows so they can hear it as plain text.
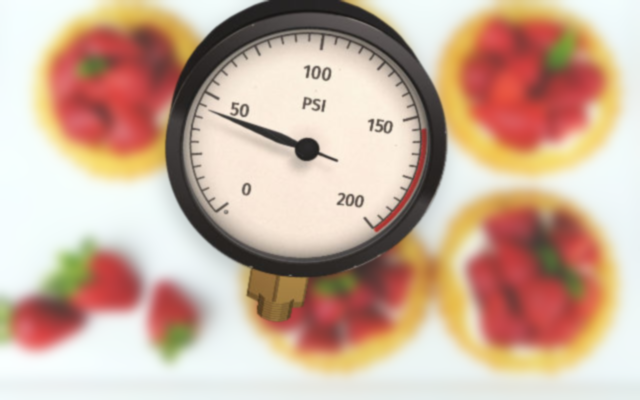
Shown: 45 psi
